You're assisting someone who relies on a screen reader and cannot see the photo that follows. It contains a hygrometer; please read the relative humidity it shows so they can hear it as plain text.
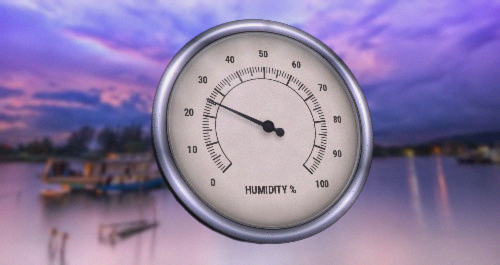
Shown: 25 %
